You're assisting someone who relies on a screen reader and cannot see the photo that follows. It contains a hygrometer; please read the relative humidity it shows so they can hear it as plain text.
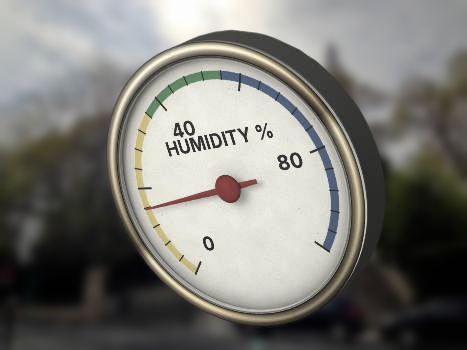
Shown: 16 %
